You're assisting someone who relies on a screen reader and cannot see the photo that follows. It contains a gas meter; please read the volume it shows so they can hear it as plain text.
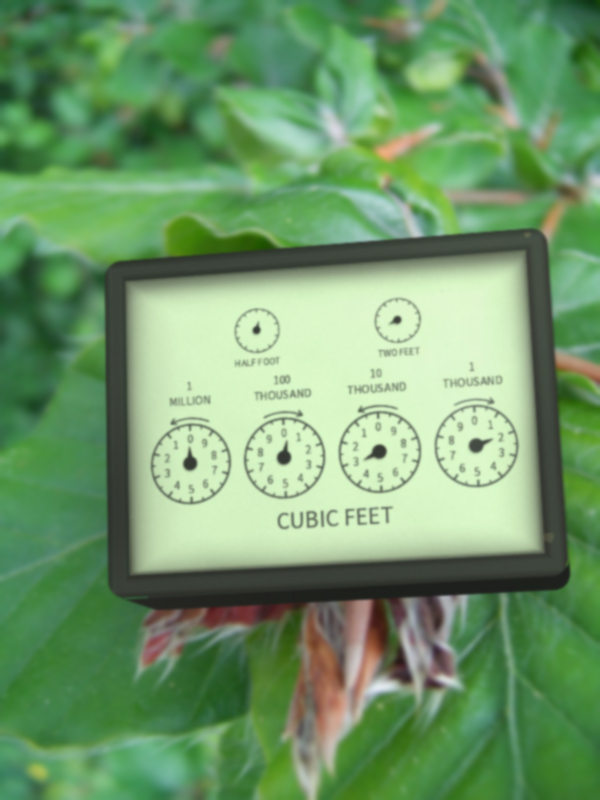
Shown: 3200 ft³
